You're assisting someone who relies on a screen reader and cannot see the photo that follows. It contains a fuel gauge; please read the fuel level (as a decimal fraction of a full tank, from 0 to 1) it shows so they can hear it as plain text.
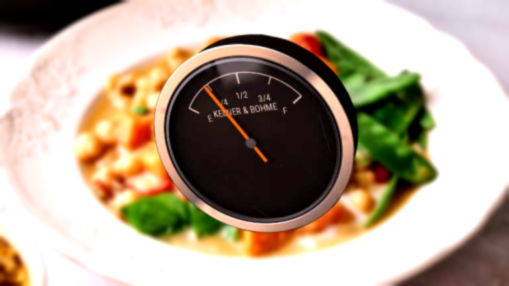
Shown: 0.25
